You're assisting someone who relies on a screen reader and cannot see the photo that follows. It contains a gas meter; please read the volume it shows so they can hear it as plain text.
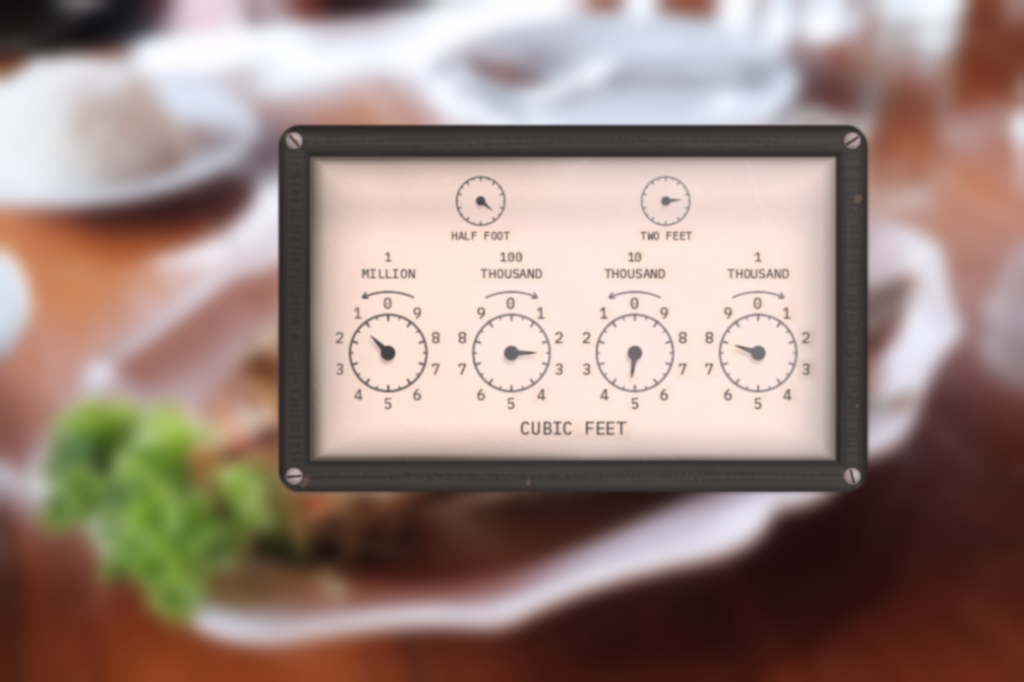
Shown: 124800 ft³
